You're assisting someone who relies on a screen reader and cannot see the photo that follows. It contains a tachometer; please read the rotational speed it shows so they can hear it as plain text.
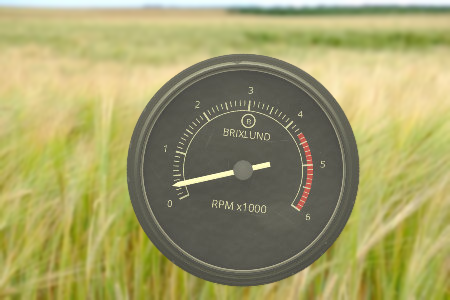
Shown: 300 rpm
